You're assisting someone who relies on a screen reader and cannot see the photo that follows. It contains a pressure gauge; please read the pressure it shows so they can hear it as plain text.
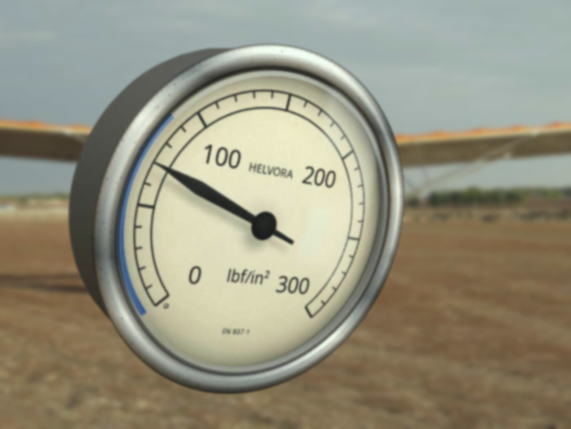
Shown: 70 psi
